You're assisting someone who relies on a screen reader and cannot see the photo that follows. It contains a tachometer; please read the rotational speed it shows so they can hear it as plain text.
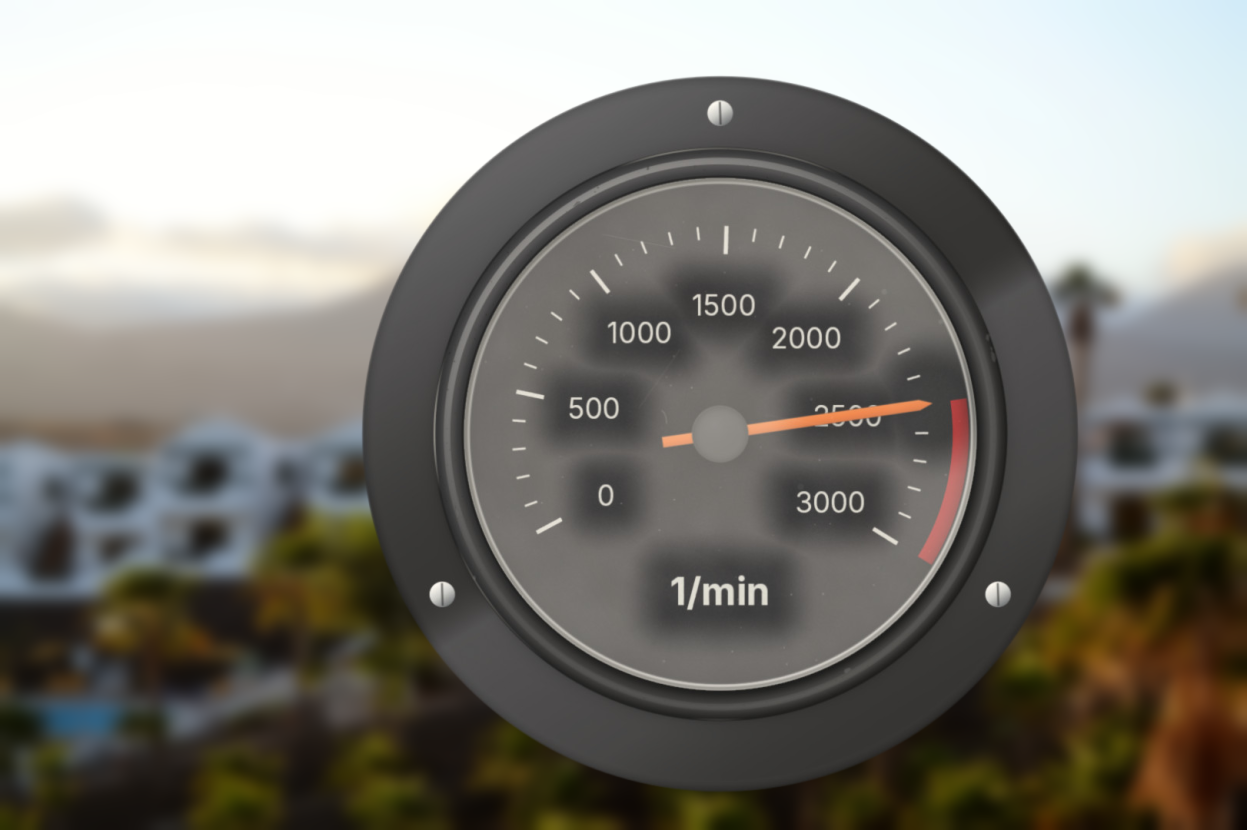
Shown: 2500 rpm
